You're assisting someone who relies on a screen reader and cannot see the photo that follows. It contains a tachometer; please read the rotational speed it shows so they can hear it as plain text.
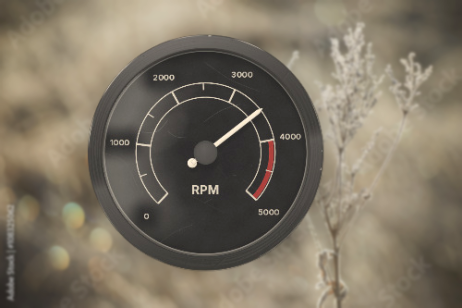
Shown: 3500 rpm
